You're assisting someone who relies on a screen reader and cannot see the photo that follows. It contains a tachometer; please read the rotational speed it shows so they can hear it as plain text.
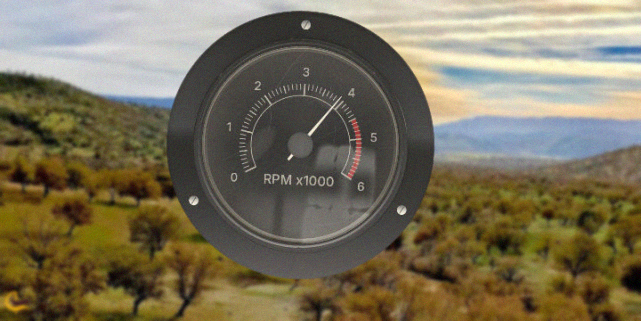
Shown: 3900 rpm
